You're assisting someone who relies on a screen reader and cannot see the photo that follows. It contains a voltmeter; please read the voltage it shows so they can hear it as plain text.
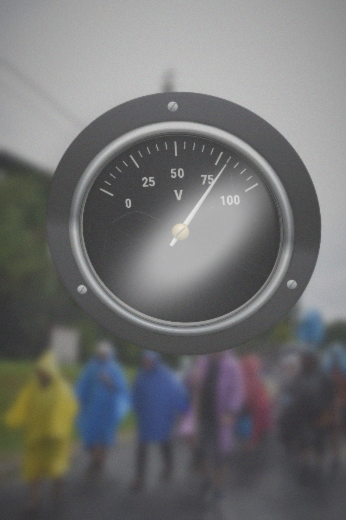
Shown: 80 V
